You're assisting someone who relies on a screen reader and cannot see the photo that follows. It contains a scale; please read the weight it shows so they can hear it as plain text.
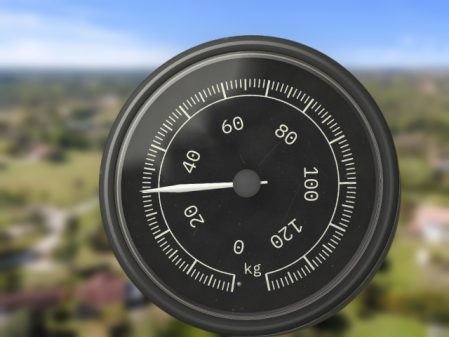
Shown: 30 kg
